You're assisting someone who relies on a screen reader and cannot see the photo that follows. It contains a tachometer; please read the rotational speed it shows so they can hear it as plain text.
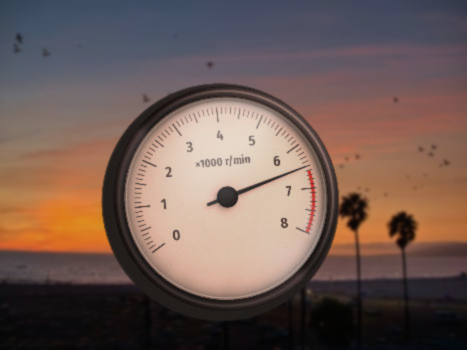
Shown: 6500 rpm
